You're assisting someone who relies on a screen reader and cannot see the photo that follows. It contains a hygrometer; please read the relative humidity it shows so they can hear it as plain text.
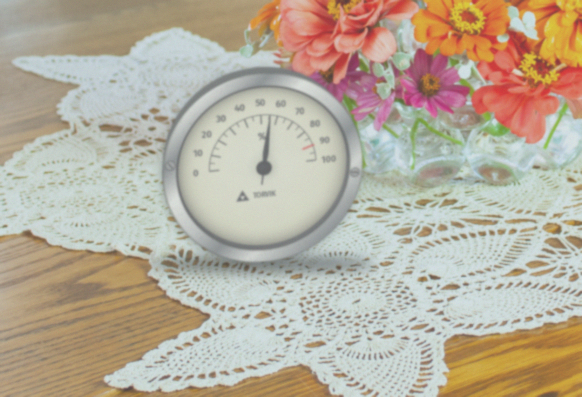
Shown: 55 %
